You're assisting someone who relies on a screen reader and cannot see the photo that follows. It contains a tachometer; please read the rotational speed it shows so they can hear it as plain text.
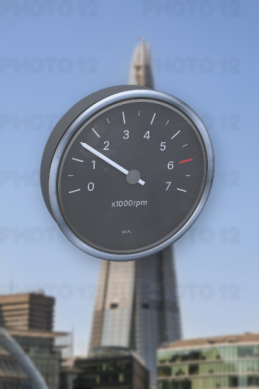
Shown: 1500 rpm
